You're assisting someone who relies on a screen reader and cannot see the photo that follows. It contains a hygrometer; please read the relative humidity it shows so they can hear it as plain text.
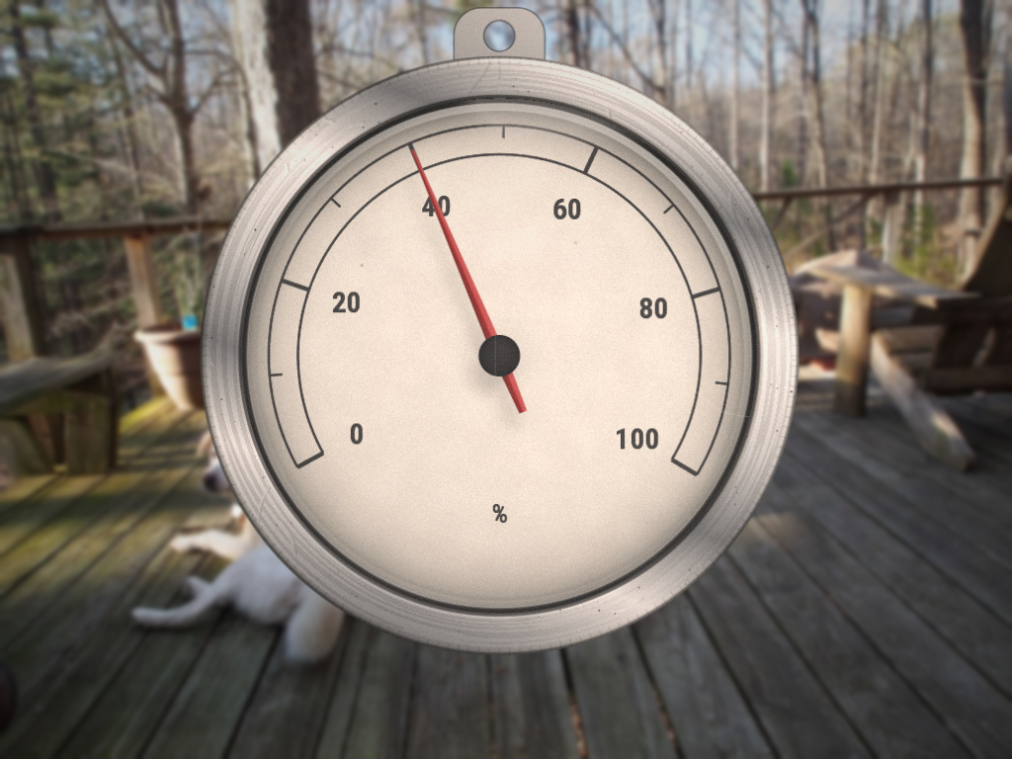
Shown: 40 %
